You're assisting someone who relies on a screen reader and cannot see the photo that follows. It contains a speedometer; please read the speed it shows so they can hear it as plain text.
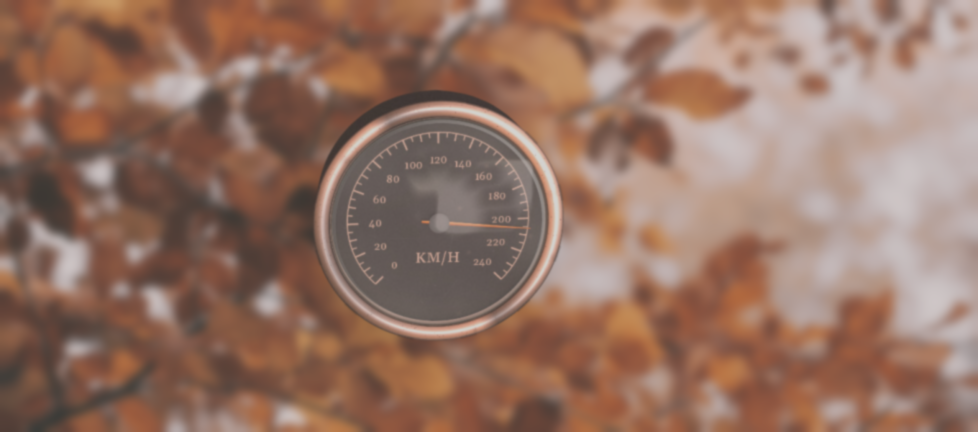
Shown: 205 km/h
